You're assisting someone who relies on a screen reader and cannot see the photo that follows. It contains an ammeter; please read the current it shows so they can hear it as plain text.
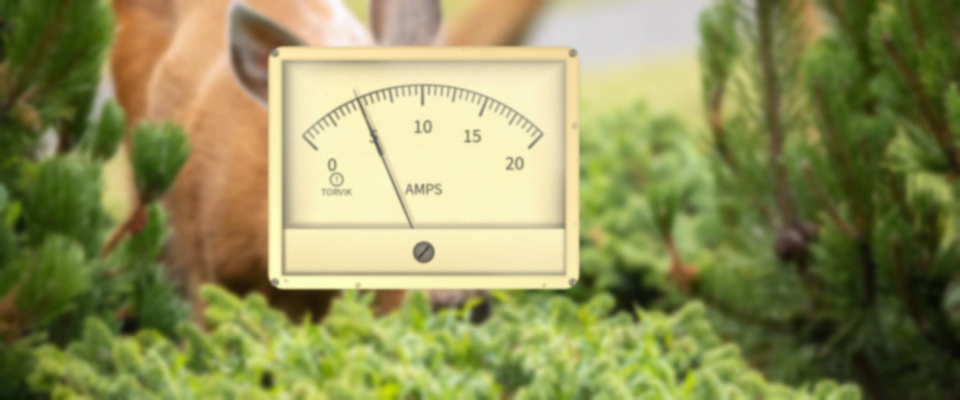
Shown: 5 A
